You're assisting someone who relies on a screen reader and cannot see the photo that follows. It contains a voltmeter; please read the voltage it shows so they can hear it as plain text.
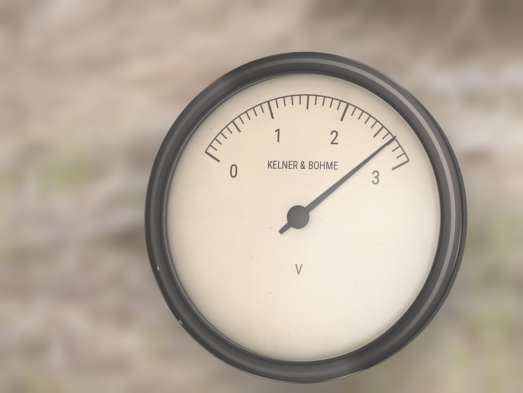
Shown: 2.7 V
